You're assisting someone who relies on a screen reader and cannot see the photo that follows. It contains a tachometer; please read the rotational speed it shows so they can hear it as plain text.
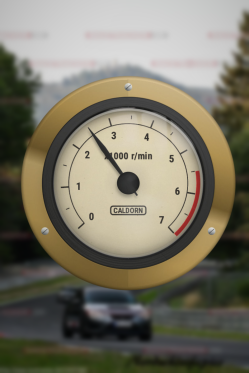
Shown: 2500 rpm
